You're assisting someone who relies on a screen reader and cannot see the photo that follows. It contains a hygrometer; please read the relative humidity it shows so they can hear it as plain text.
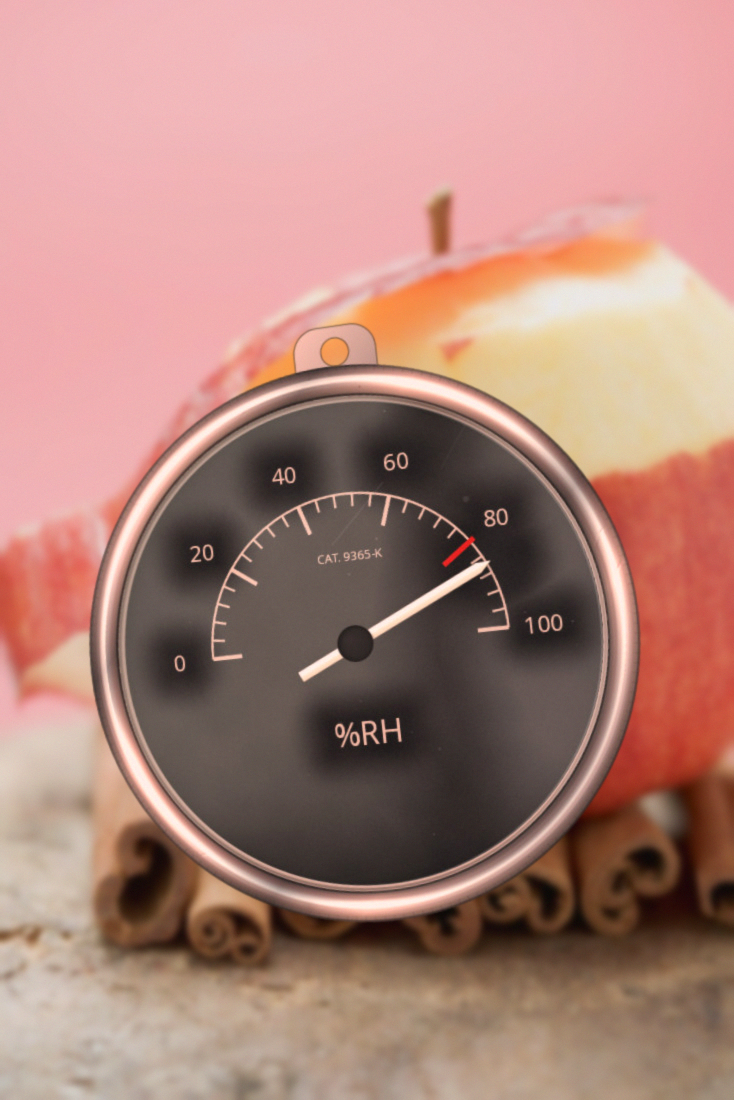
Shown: 86 %
